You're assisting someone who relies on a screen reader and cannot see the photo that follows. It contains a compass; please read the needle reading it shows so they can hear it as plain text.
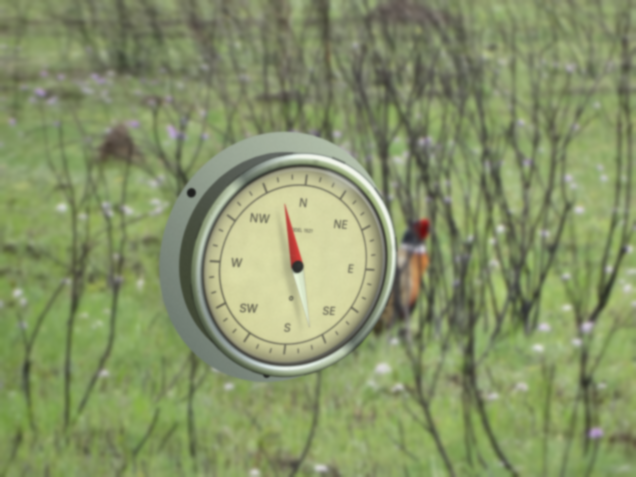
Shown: 340 °
